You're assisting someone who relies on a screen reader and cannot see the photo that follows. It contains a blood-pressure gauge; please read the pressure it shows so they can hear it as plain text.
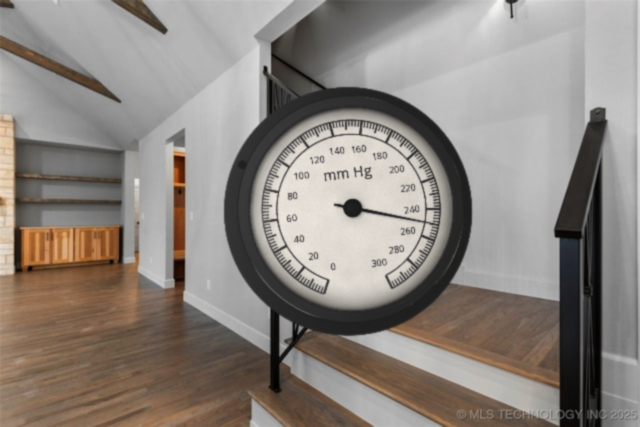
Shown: 250 mmHg
